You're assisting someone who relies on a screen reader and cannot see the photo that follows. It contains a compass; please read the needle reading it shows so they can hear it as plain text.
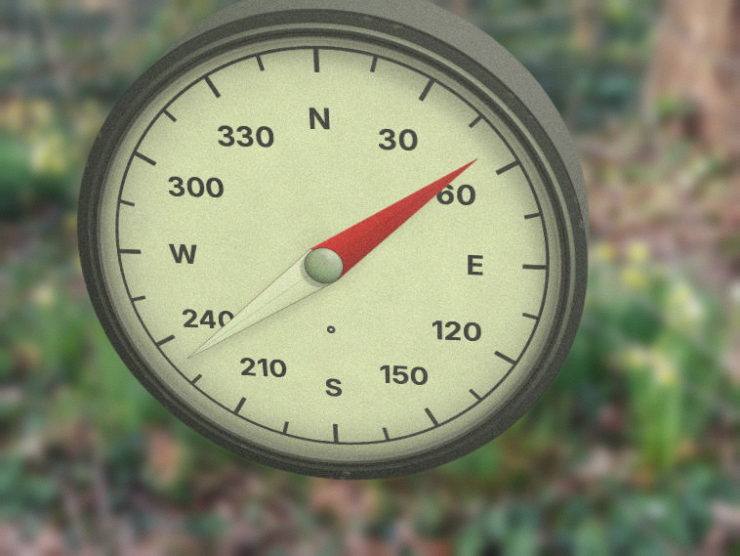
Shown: 52.5 °
